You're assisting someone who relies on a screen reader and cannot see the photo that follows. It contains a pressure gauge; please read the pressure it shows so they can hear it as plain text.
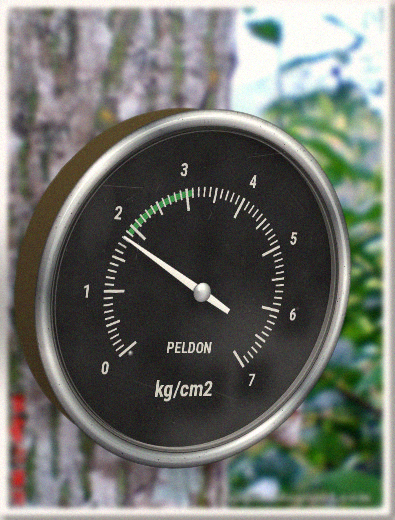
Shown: 1.8 kg/cm²
